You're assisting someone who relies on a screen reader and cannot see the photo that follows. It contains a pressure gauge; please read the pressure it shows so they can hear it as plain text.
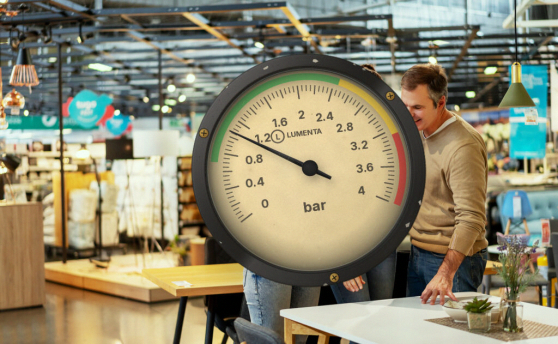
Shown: 1.05 bar
